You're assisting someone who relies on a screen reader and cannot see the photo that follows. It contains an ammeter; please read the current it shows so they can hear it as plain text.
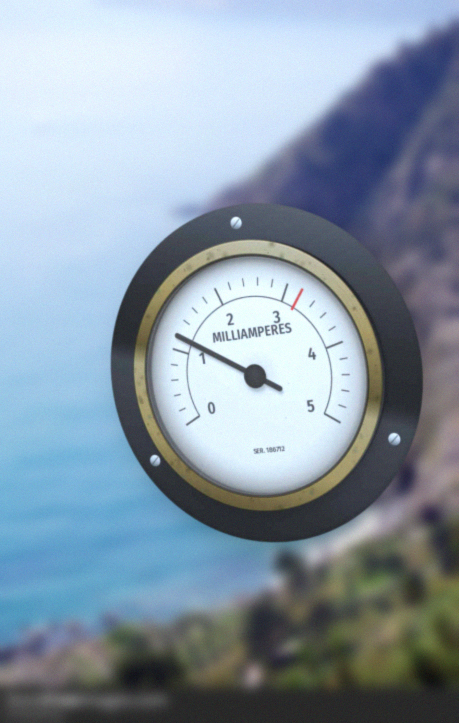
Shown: 1.2 mA
